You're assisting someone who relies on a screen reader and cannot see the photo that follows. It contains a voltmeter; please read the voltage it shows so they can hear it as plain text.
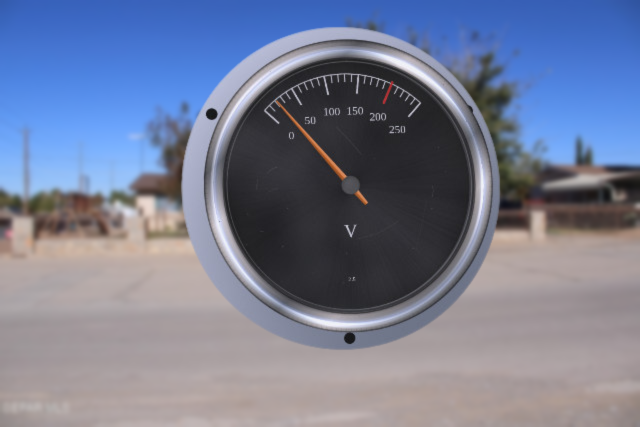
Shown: 20 V
